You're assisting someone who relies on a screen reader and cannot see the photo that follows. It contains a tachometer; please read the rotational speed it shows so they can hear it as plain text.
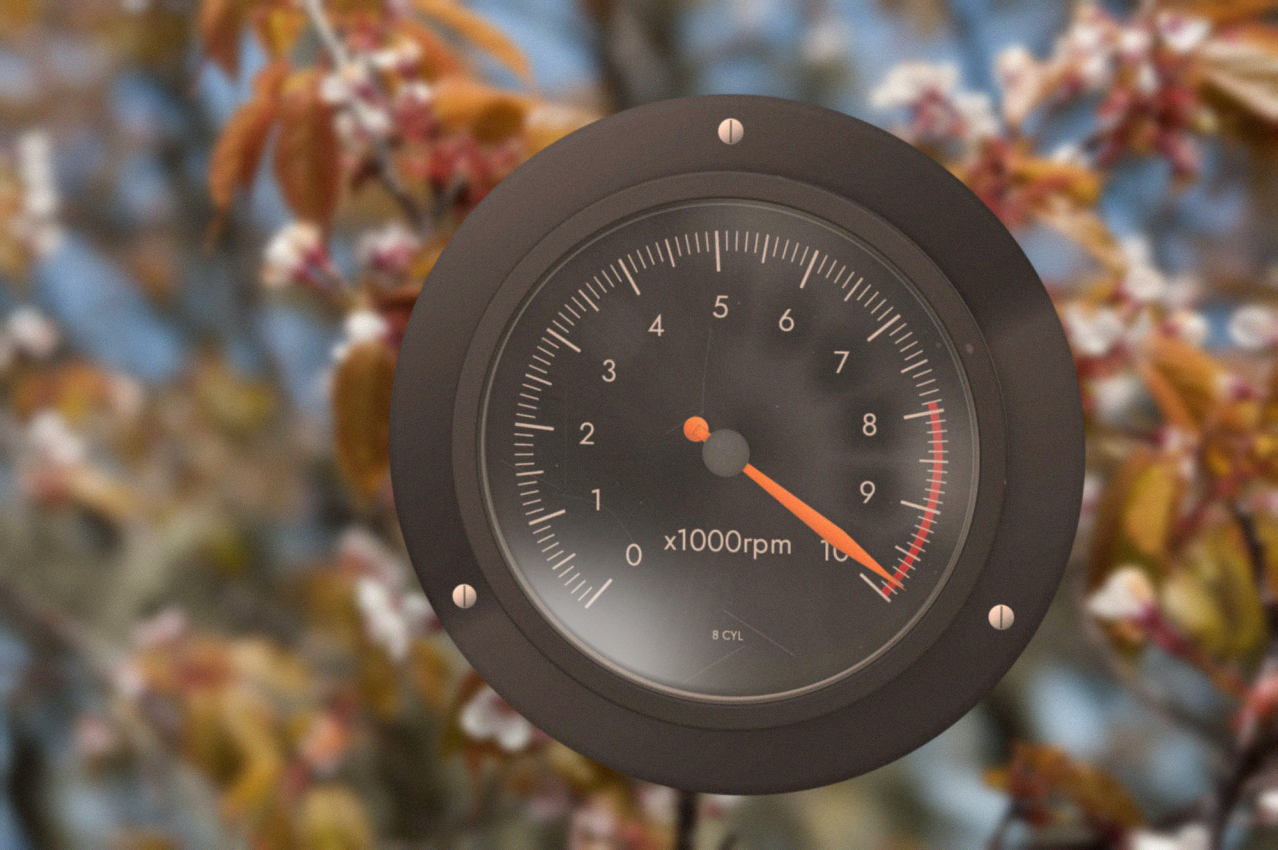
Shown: 9800 rpm
